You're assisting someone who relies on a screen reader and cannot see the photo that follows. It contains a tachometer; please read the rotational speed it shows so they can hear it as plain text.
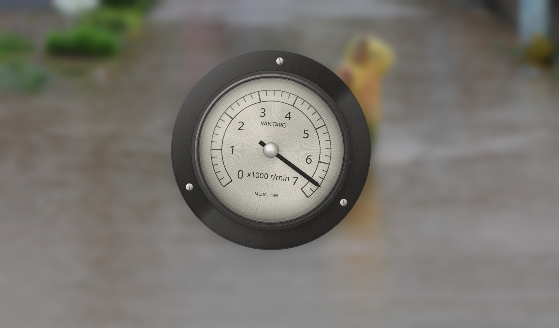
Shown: 6600 rpm
